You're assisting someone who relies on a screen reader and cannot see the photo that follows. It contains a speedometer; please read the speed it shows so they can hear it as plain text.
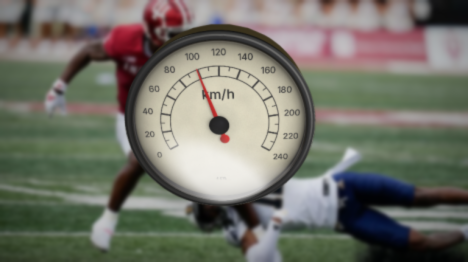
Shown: 100 km/h
